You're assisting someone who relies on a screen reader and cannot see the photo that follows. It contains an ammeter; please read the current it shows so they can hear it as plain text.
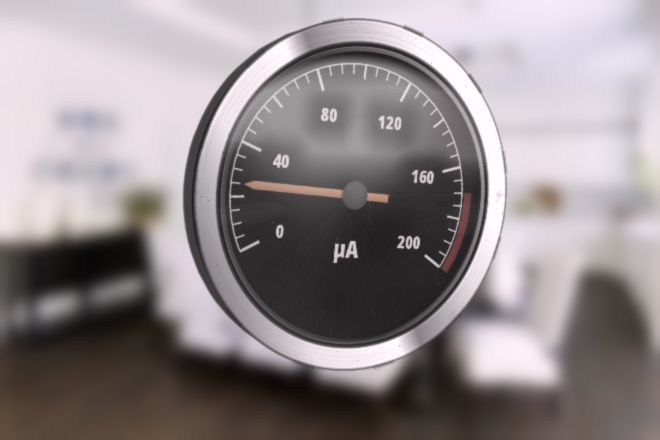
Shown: 25 µA
